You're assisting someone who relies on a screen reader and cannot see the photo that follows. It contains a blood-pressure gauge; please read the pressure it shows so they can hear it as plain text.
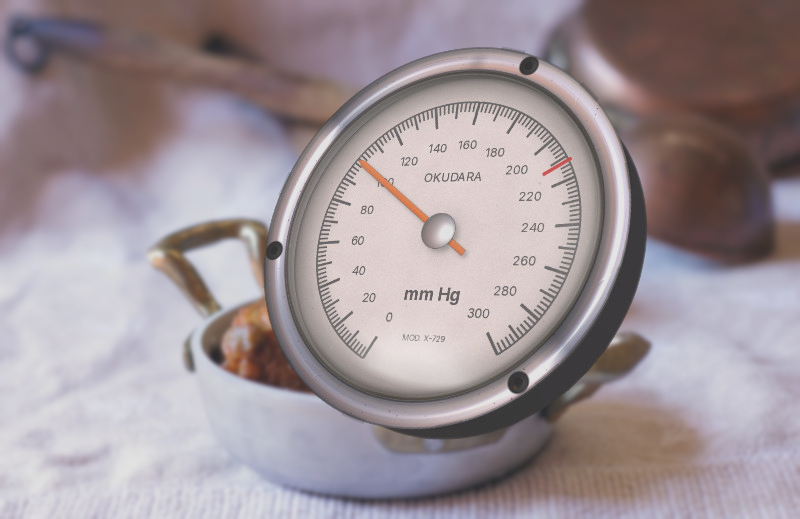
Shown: 100 mmHg
